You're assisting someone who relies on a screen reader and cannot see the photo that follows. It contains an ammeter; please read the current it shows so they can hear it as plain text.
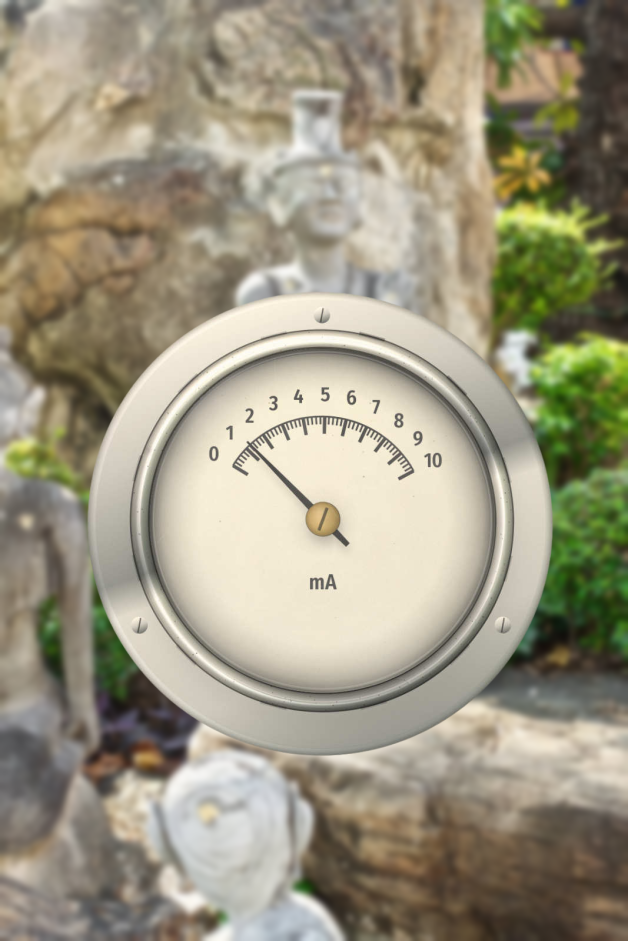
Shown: 1.2 mA
